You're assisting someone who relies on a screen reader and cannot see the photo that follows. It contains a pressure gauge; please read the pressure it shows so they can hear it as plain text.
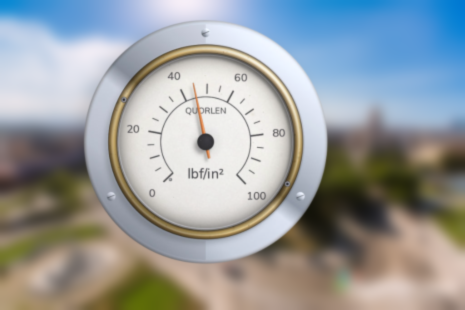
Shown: 45 psi
